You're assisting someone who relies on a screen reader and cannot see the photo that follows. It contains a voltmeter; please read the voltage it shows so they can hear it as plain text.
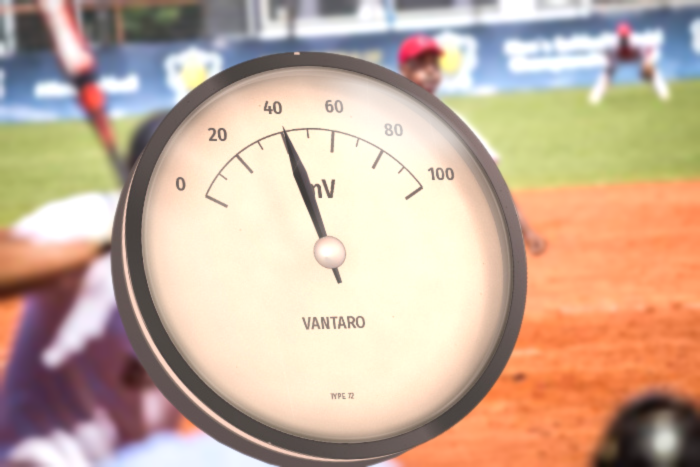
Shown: 40 mV
